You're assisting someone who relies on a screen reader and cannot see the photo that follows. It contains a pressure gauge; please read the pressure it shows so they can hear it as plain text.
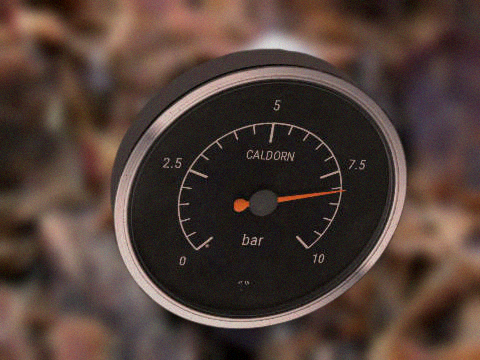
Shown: 8 bar
